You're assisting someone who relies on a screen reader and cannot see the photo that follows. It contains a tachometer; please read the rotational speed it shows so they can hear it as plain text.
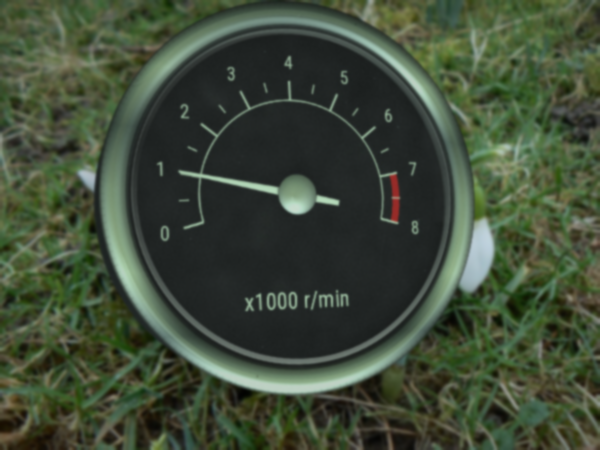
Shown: 1000 rpm
